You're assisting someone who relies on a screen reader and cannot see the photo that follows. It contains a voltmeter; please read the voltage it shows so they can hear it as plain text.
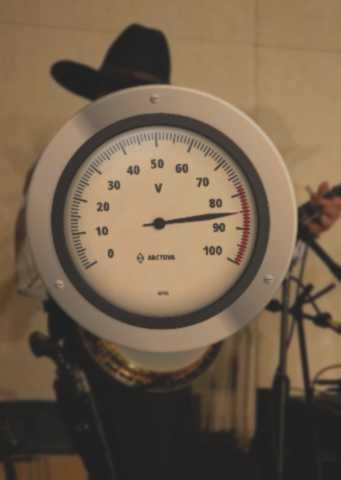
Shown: 85 V
